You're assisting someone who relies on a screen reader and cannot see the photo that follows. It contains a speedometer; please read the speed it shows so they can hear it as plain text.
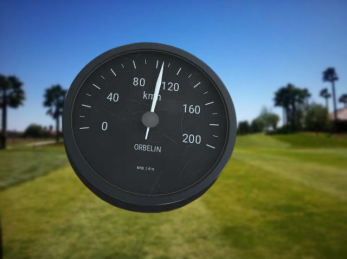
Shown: 105 km/h
